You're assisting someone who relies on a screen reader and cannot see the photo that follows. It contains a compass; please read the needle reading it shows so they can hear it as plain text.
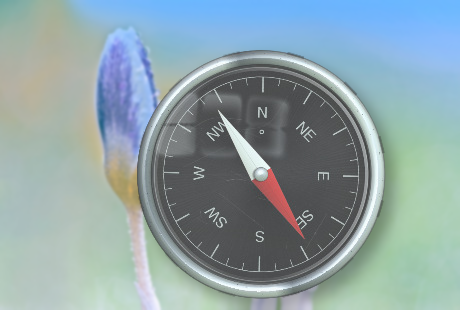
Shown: 145 °
